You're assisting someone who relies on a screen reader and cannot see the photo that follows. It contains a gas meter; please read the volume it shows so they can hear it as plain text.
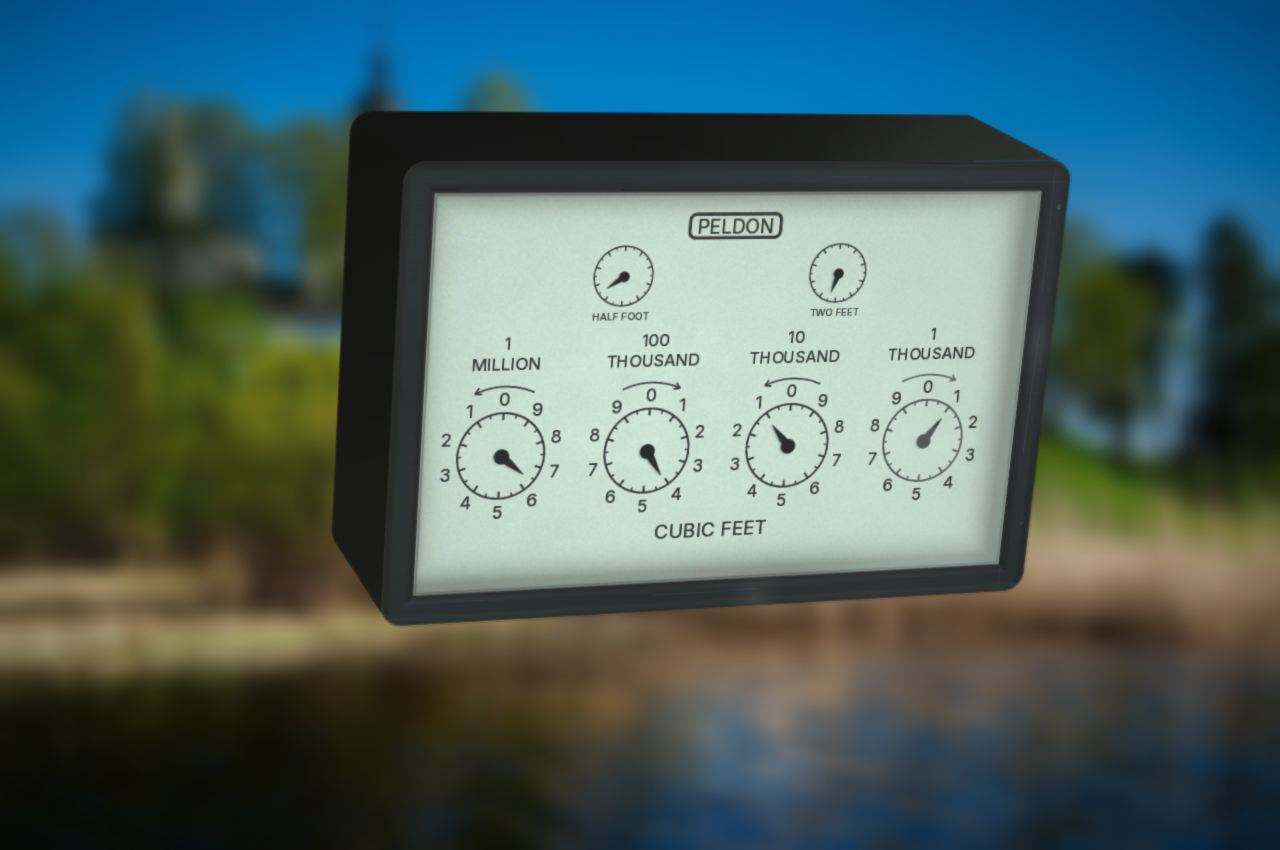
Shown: 641100 ft³
